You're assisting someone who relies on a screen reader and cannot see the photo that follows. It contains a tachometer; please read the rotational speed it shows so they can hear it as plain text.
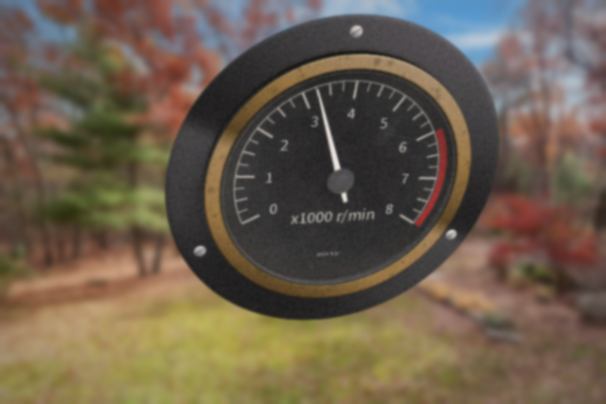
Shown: 3250 rpm
